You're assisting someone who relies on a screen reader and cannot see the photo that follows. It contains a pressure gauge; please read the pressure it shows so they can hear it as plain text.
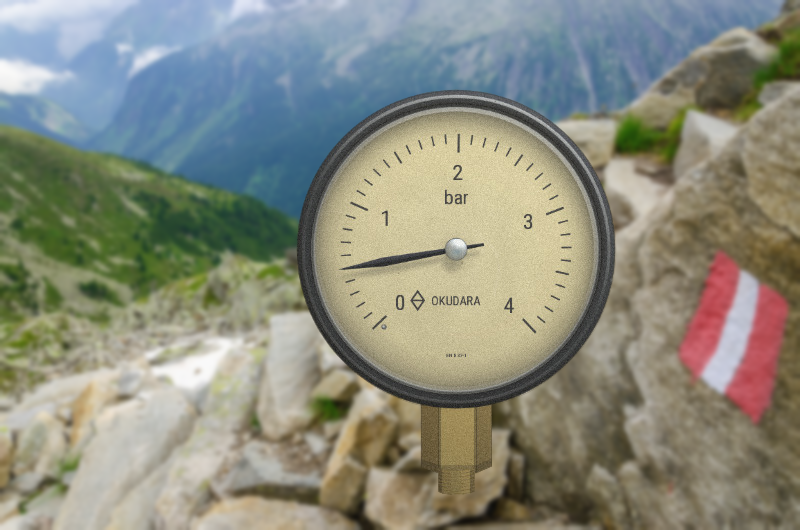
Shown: 0.5 bar
